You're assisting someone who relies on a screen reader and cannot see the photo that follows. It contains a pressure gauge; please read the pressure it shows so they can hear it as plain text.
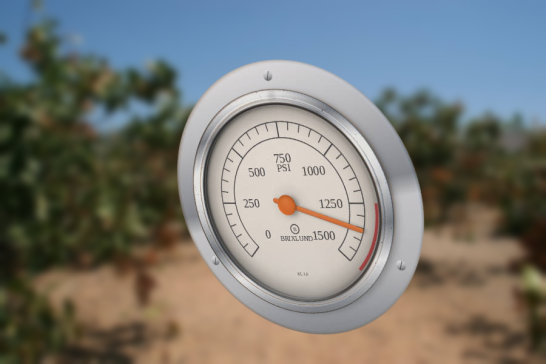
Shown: 1350 psi
